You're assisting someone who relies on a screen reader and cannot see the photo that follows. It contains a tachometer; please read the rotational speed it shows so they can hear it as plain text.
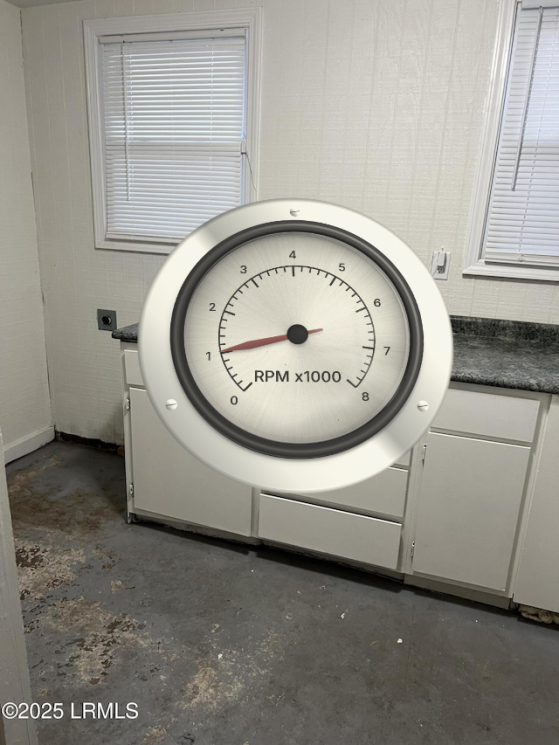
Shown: 1000 rpm
